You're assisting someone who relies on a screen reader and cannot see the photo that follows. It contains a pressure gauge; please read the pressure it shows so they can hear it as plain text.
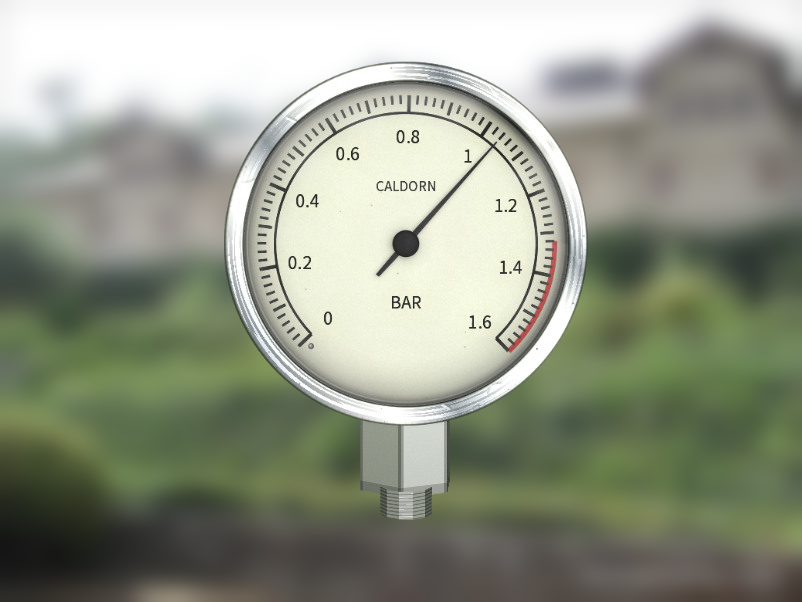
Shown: 1.04 bar
